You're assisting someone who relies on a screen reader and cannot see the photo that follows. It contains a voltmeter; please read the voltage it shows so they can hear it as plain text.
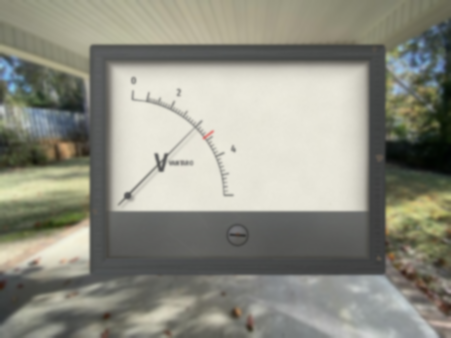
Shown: 3 V
